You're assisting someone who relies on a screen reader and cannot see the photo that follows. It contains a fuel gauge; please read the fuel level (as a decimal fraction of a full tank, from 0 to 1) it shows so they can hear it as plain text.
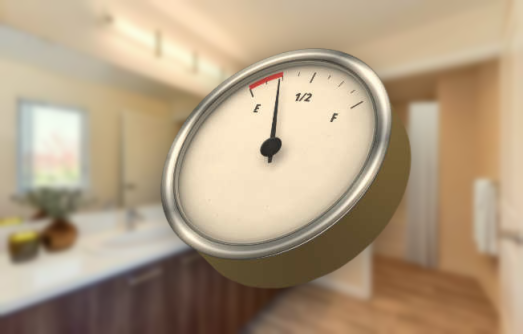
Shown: 0.25
